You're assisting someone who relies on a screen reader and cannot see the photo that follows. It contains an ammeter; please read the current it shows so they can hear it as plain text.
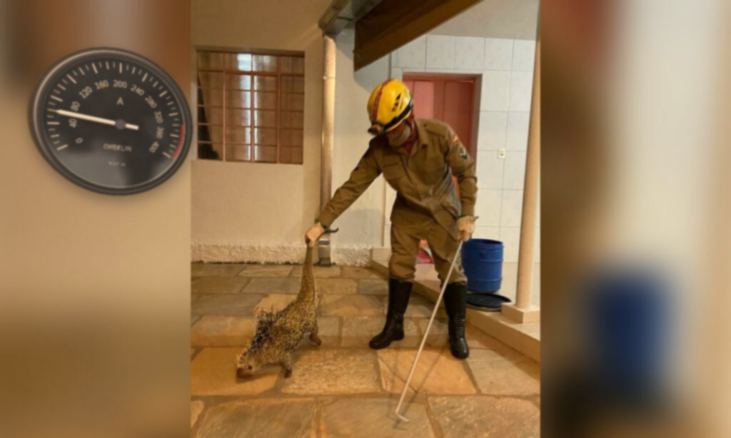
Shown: 60 A
